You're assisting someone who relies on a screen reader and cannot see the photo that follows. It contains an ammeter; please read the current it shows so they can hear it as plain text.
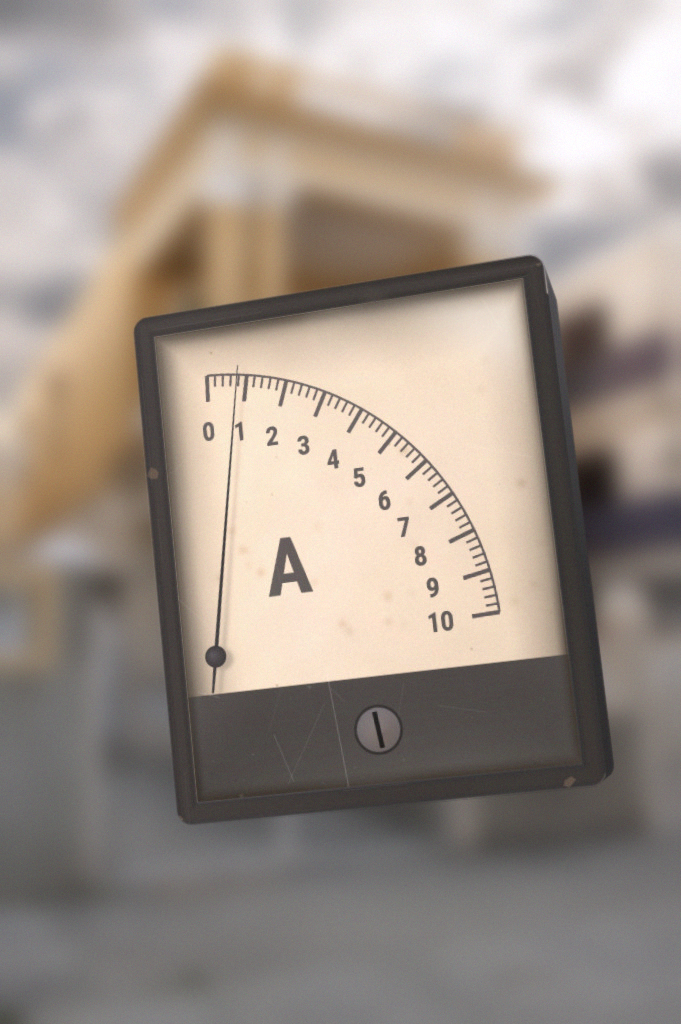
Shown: 0.8 A
